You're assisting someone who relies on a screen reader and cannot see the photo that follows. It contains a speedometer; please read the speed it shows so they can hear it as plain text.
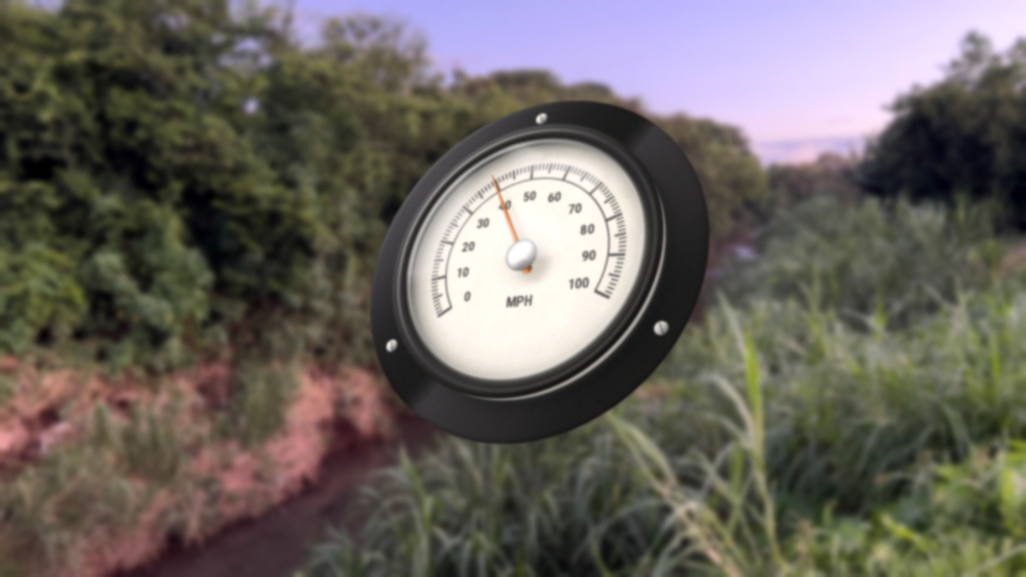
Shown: 40 mph
